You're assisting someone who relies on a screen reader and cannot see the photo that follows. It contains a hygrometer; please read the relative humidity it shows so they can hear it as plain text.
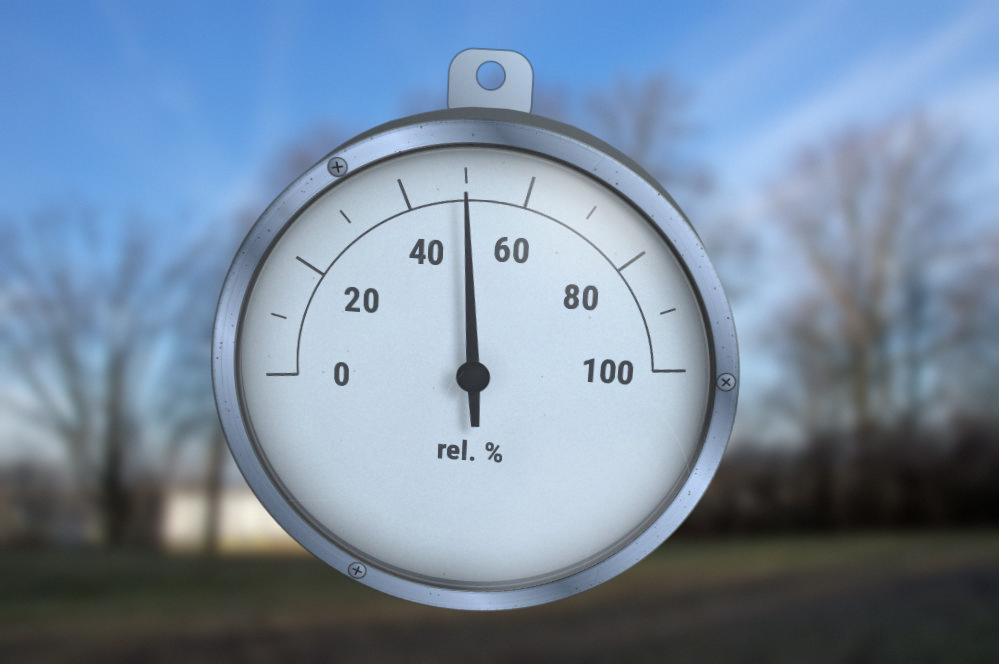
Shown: 50 %
